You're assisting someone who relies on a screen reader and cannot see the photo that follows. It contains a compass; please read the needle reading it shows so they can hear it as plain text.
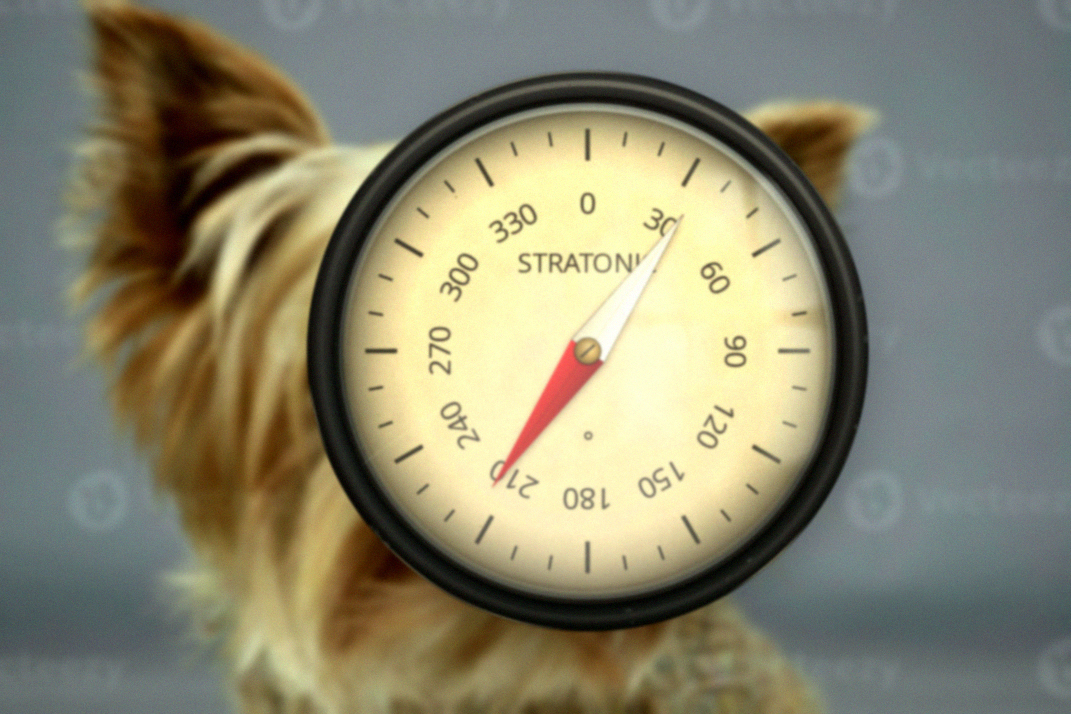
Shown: 215 °
